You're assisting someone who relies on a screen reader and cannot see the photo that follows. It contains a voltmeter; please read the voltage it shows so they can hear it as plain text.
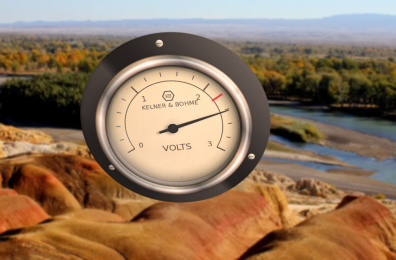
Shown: 2.4 V
